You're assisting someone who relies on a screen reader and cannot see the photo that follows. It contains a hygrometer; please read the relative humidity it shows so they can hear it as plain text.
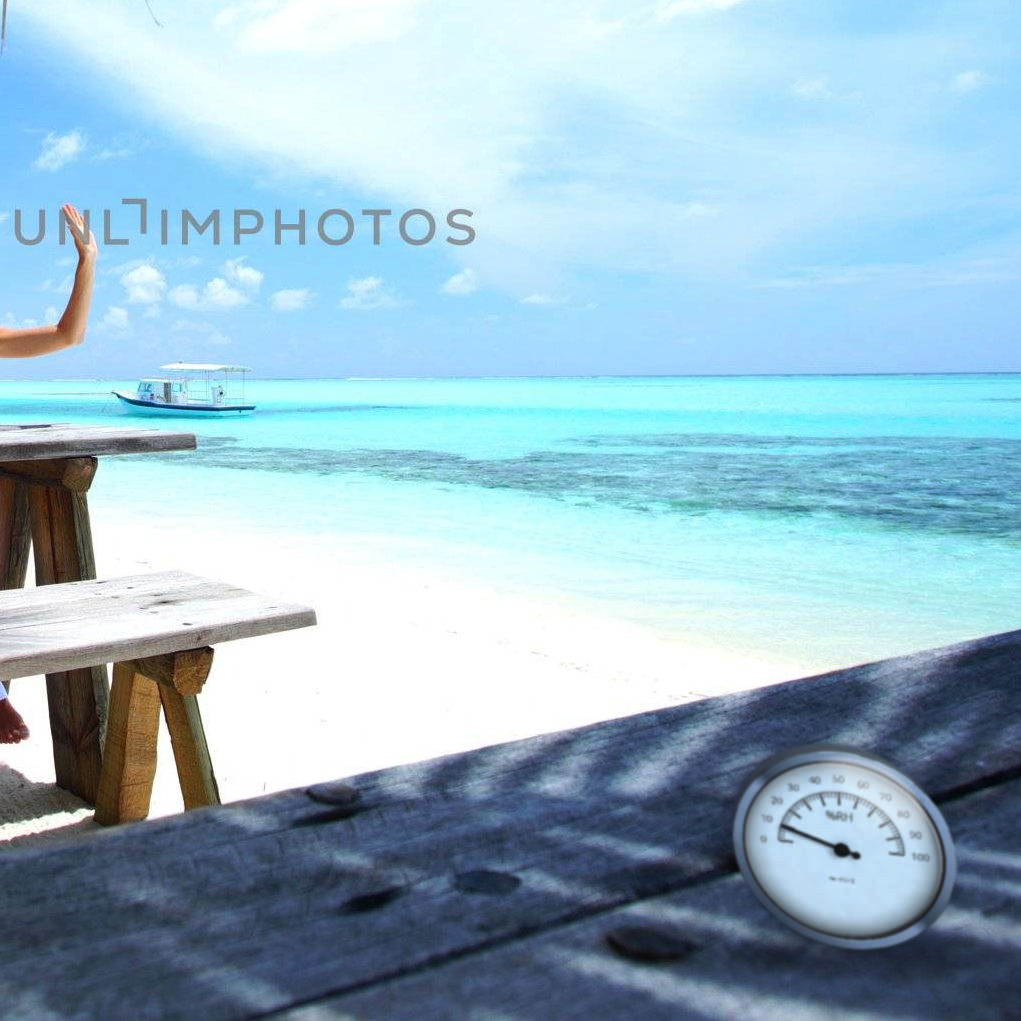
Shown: 10 %
